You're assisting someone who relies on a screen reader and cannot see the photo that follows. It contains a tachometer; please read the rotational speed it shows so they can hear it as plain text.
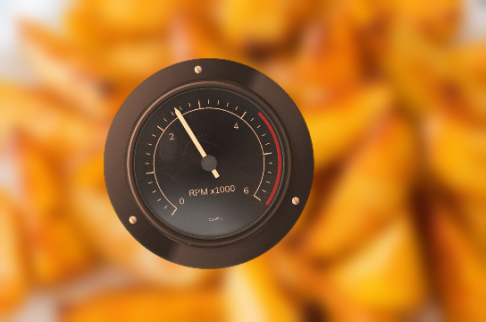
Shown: 2500 rpm
